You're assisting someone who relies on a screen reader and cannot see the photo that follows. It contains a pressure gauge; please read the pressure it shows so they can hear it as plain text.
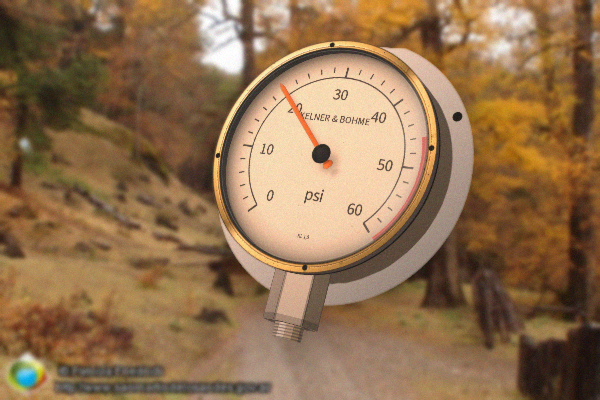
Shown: 20 psi
